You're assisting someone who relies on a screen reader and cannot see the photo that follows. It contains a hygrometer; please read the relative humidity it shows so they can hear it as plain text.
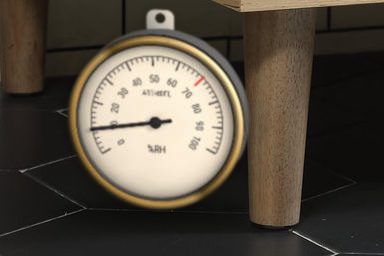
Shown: 10 %
